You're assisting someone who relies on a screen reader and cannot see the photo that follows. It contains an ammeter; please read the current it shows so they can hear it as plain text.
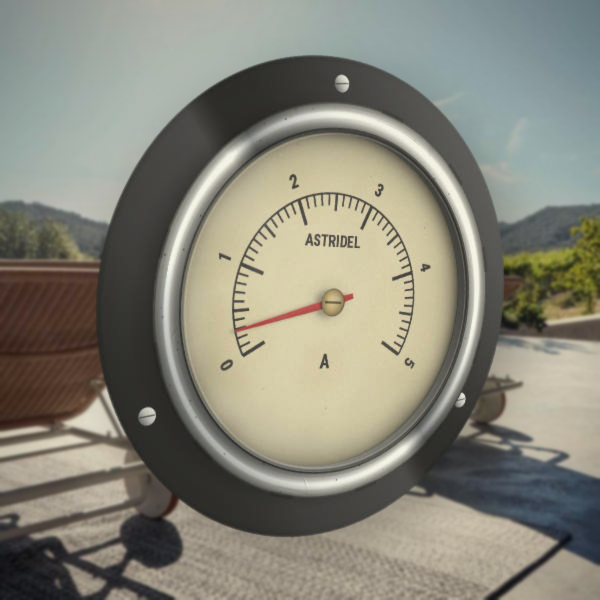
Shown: 0.3 A
